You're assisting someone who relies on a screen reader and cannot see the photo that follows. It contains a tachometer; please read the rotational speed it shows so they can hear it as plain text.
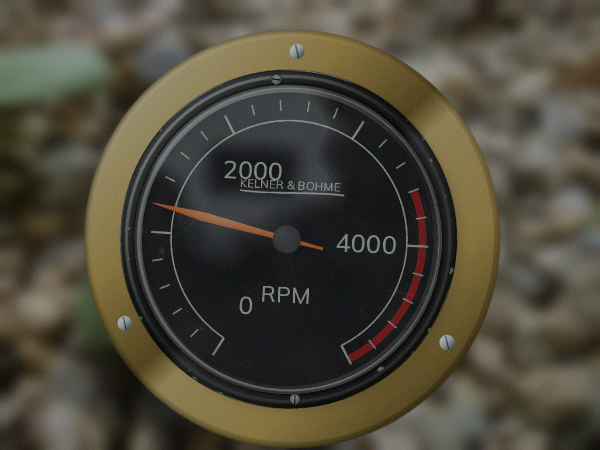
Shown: 1200 rpm
